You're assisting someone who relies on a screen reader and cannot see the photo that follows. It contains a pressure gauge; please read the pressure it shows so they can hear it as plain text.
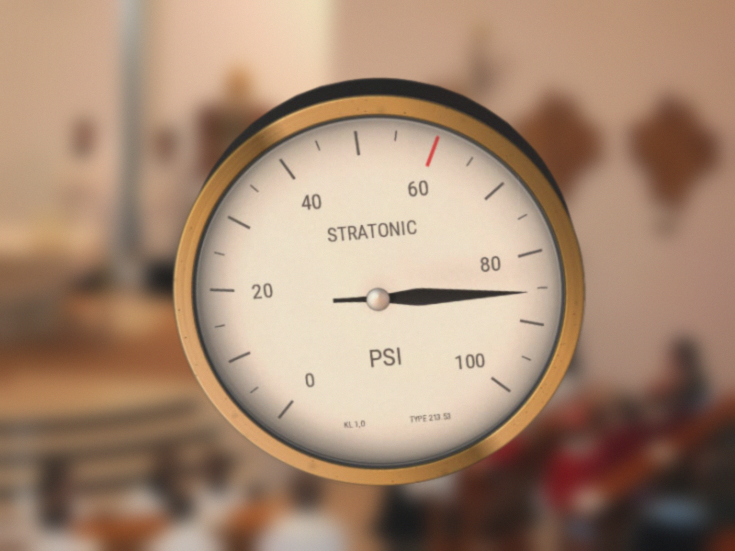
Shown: 85 psi
